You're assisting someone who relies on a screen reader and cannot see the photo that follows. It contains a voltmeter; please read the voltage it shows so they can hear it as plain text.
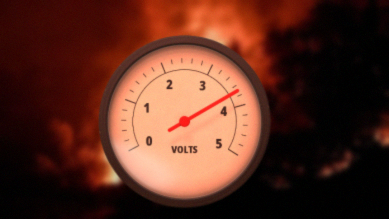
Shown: 3.7 V
